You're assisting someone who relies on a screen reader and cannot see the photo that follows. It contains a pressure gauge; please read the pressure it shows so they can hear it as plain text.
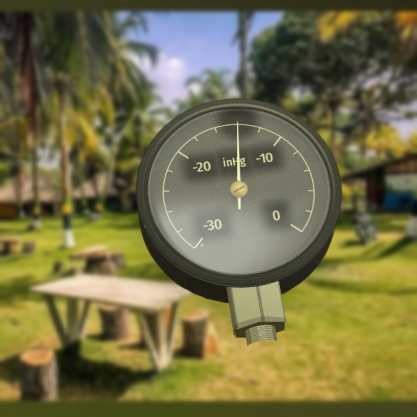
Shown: -14 inHg
